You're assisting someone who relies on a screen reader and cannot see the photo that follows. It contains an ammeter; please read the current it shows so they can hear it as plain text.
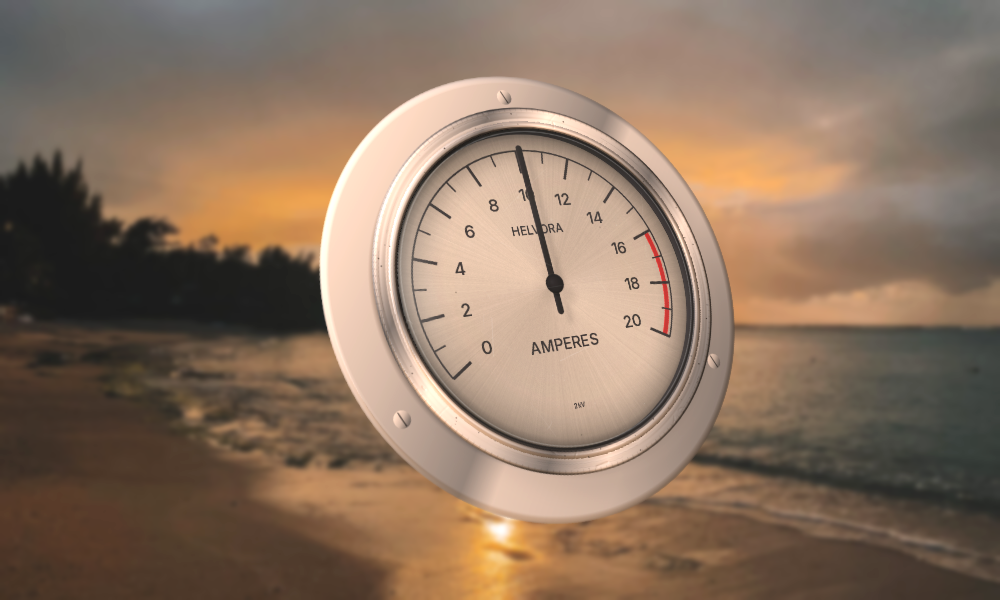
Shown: 10 A
